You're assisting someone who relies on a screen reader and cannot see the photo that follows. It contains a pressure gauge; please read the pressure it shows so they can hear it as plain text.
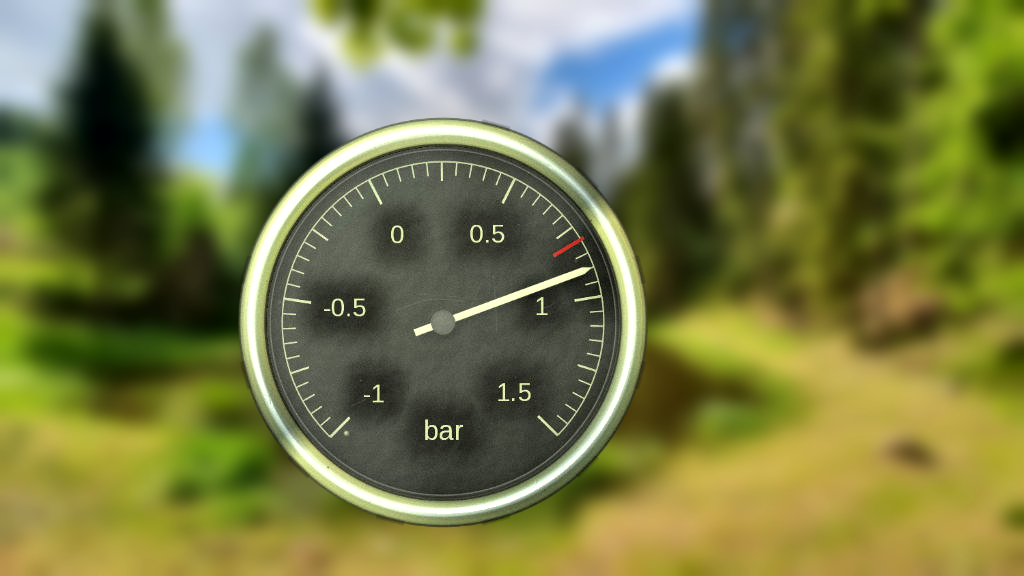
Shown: 0.9 bar
